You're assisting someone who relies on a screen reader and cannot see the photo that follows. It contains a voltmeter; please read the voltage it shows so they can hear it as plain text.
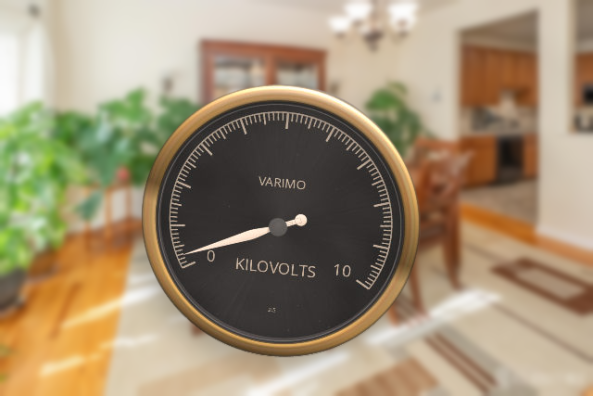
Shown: 0.3 kV
